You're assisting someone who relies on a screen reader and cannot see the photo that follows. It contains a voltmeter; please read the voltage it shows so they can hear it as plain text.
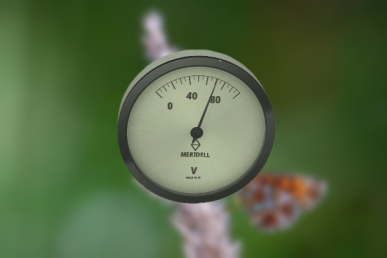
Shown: 70 V
